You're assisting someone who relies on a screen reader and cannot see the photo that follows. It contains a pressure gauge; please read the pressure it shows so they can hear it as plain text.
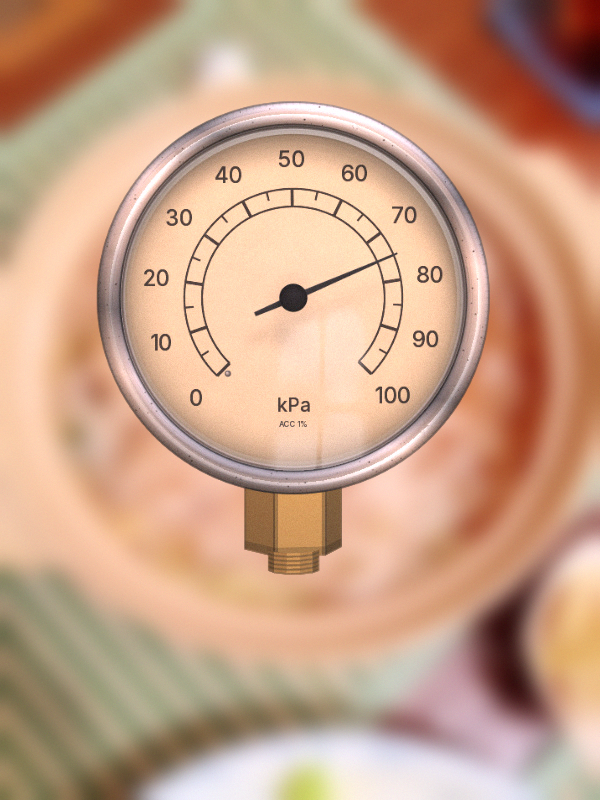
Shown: 75 kPa
